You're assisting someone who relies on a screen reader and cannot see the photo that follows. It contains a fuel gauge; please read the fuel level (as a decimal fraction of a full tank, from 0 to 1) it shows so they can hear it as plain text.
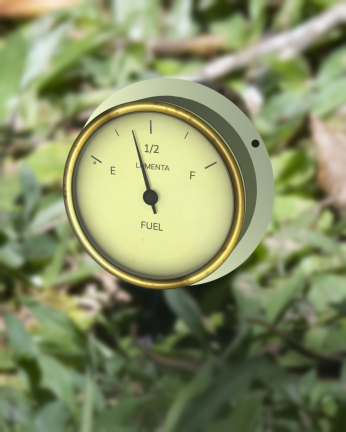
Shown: 0.375
